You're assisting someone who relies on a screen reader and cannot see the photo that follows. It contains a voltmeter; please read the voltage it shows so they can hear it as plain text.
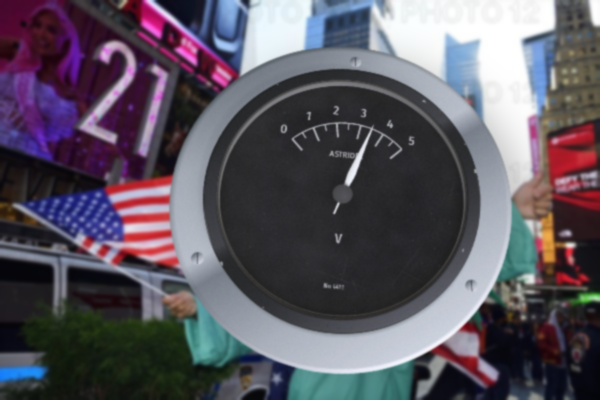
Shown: 3.5 V
